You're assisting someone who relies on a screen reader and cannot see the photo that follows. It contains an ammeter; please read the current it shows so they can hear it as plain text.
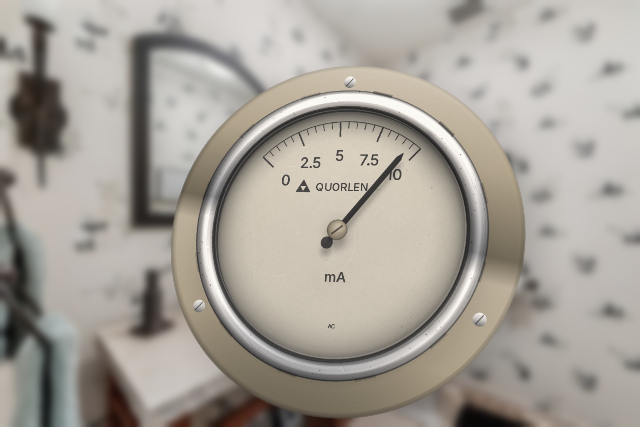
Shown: 9.5 mA
